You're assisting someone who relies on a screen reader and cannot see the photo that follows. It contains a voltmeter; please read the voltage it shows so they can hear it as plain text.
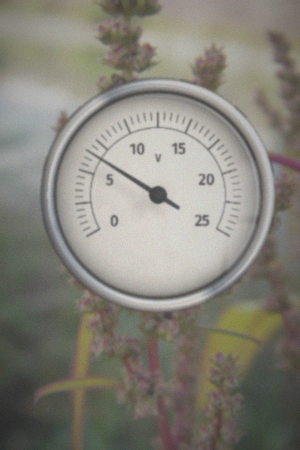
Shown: 6.5 V
